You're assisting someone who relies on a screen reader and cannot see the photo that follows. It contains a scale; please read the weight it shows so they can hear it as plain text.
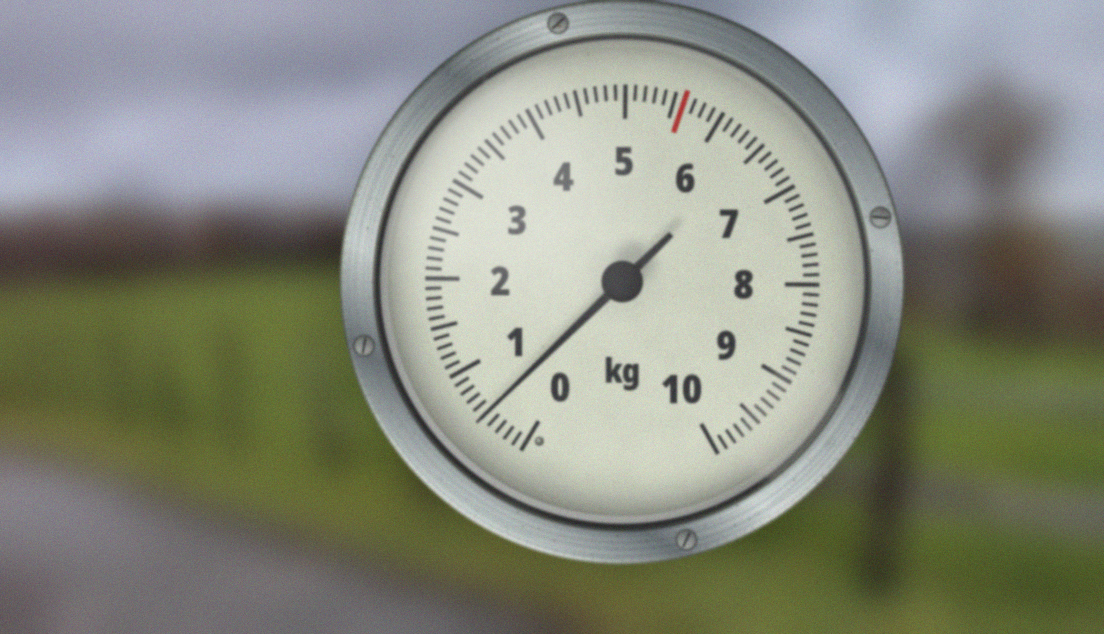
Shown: 0.5 kg
